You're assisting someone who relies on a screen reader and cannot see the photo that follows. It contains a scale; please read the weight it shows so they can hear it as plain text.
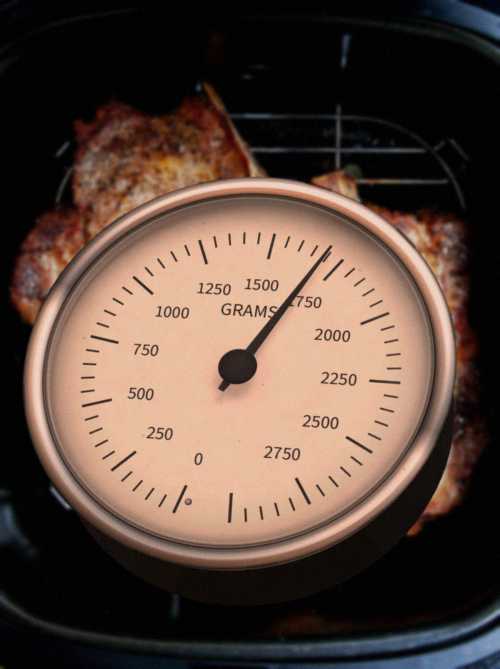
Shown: 1700 g
